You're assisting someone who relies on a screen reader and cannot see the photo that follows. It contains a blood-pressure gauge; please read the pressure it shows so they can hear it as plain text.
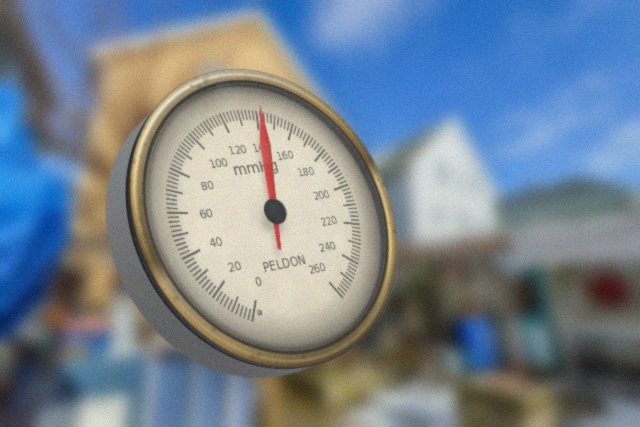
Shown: 140 mmHg
